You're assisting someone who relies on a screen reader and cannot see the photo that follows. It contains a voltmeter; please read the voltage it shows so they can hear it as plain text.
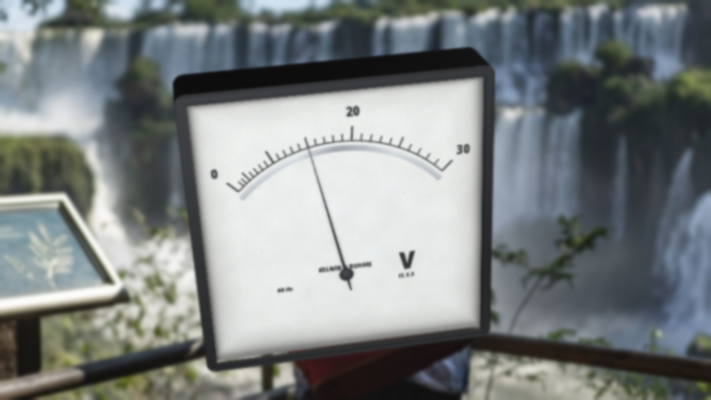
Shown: 15 V
